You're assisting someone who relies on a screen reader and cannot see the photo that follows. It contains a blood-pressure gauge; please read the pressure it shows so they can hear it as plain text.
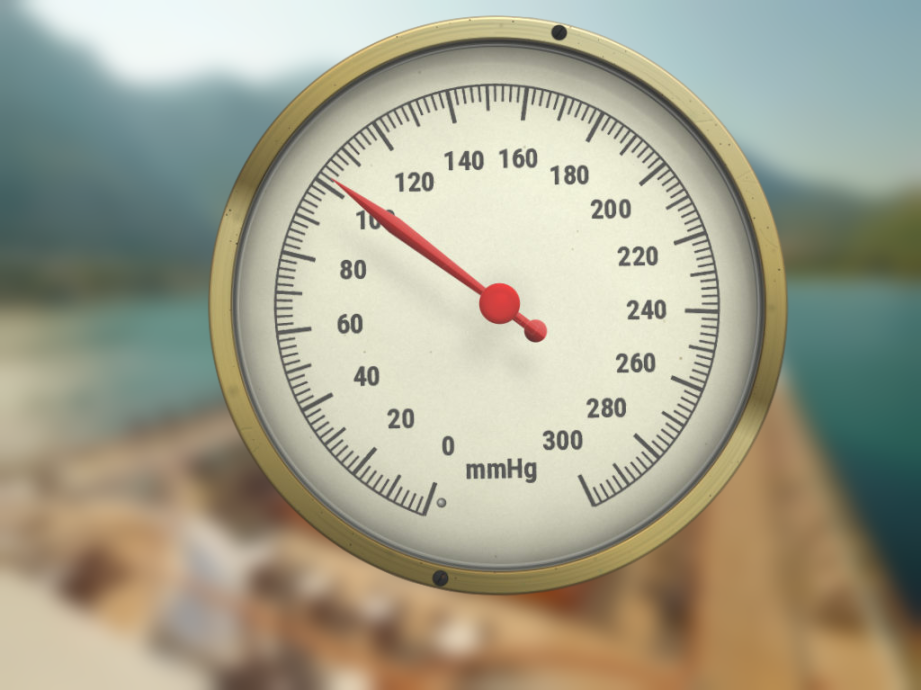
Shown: 102 mmHg
